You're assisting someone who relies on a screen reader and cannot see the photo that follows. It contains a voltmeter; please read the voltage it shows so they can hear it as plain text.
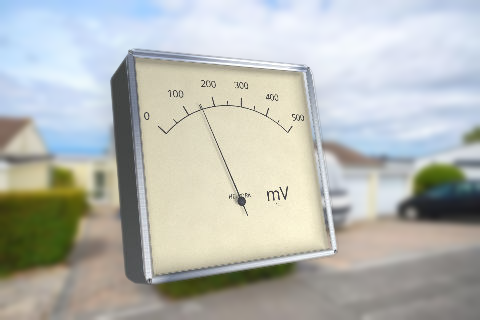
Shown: 150 mV
